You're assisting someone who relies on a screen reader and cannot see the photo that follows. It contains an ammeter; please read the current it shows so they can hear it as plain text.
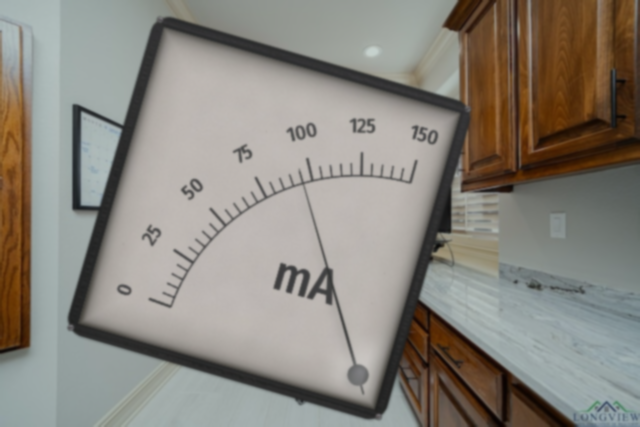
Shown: 95 mA
